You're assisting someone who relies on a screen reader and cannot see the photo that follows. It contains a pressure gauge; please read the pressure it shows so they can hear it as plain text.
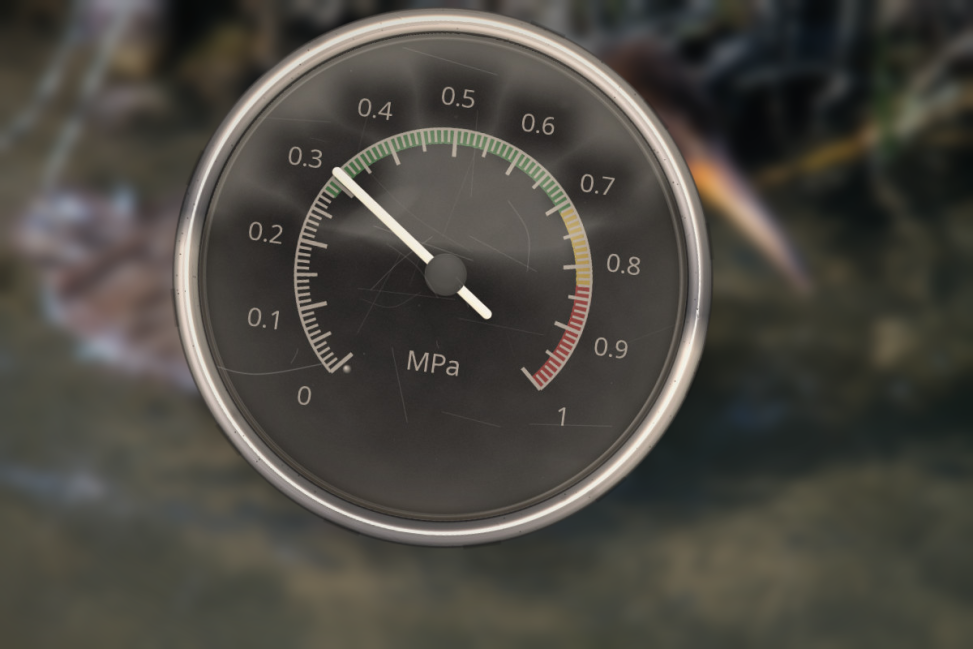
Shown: 0.31 MPa
